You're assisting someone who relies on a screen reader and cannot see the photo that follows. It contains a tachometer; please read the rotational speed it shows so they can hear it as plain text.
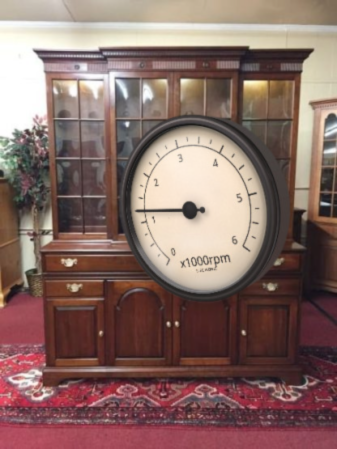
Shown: 1250 rpm
